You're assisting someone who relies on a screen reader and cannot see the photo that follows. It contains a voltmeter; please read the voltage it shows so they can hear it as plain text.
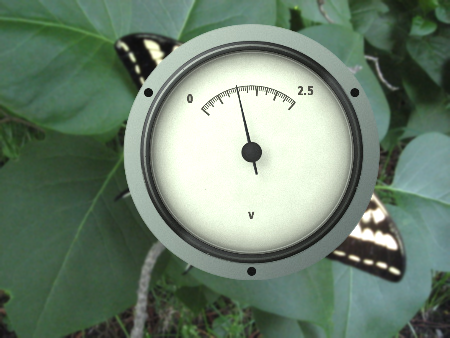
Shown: 1 V
